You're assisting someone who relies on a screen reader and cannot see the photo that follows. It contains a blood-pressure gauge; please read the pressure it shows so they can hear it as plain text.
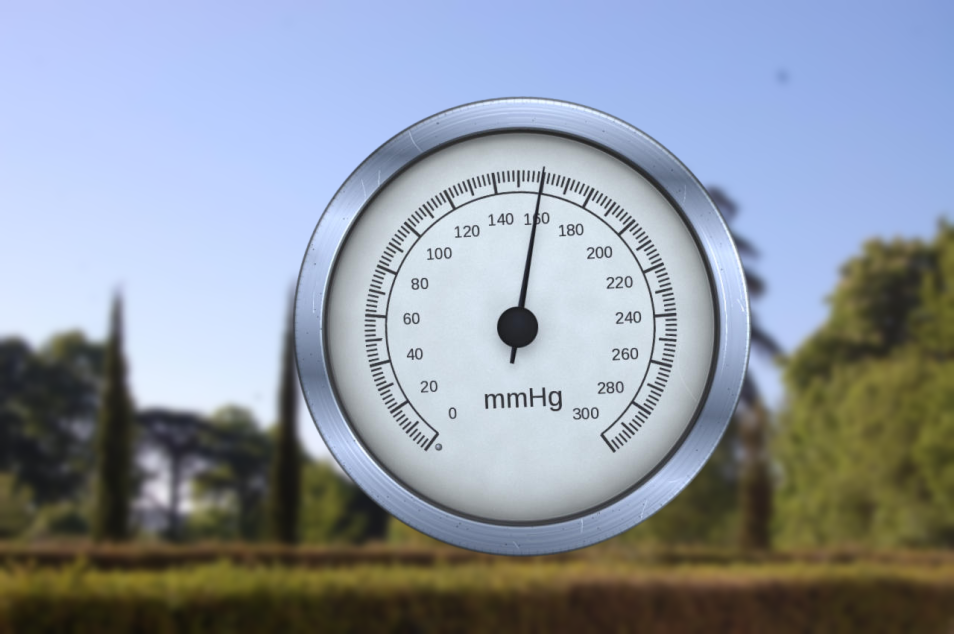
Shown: 160 mmHg
